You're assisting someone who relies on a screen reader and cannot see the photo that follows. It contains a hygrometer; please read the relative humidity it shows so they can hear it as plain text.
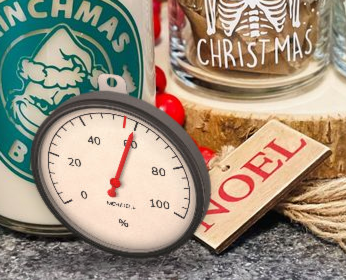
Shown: 60 %
